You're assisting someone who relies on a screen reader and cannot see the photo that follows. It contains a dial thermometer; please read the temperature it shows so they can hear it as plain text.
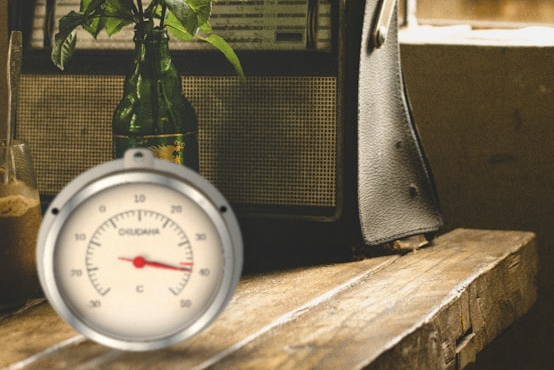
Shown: 40 °C
